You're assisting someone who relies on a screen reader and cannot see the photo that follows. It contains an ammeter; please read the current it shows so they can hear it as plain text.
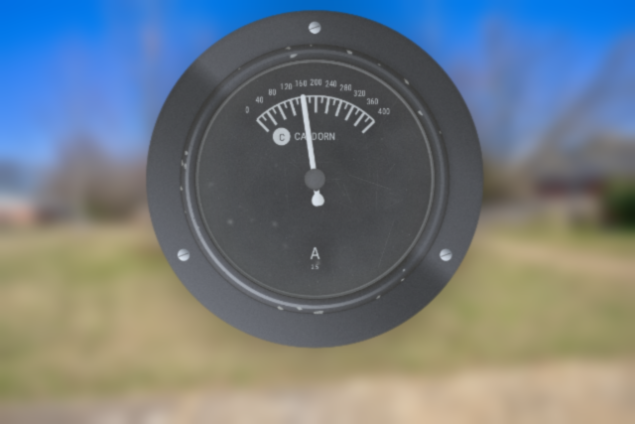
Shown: 160 A
